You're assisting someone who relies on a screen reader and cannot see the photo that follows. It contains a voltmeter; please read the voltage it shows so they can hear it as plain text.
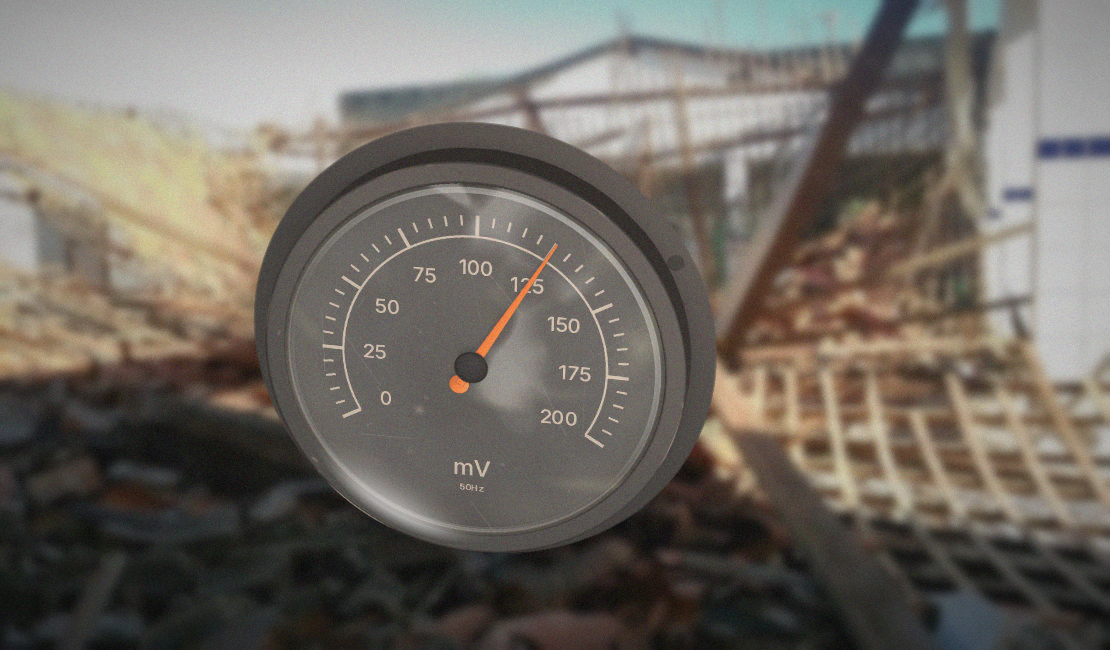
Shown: 125 mV
